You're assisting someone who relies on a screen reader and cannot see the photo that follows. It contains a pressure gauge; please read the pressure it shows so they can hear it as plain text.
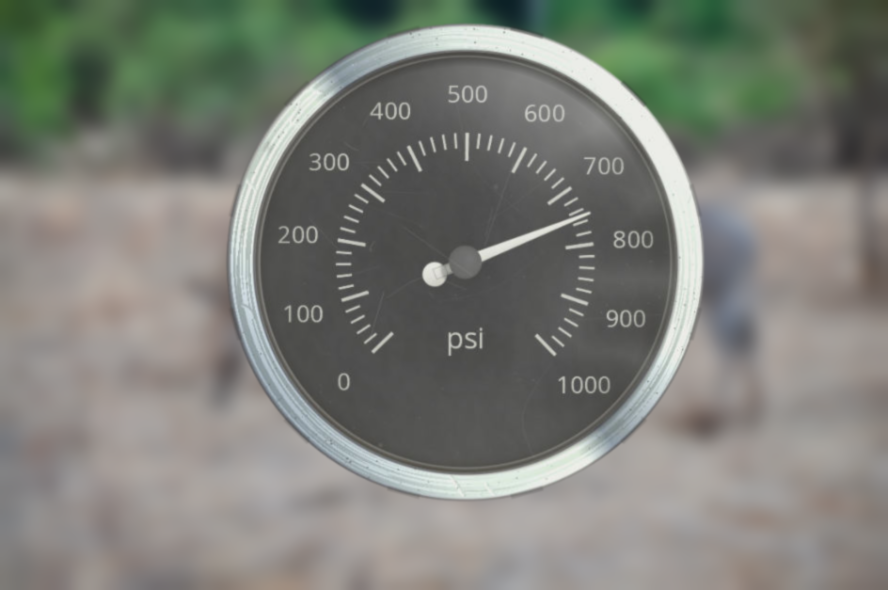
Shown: 750 psi
